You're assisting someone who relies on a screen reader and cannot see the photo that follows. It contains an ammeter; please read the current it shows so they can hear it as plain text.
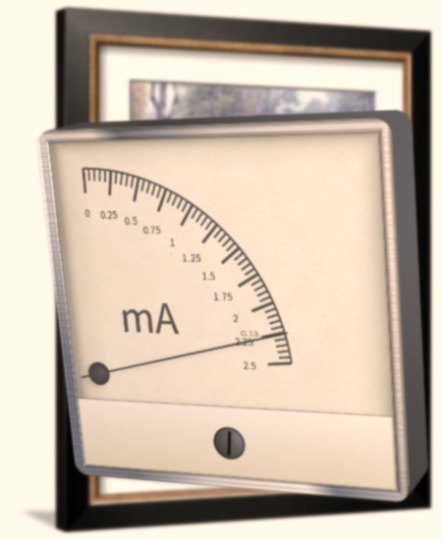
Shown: 2.25 mA
